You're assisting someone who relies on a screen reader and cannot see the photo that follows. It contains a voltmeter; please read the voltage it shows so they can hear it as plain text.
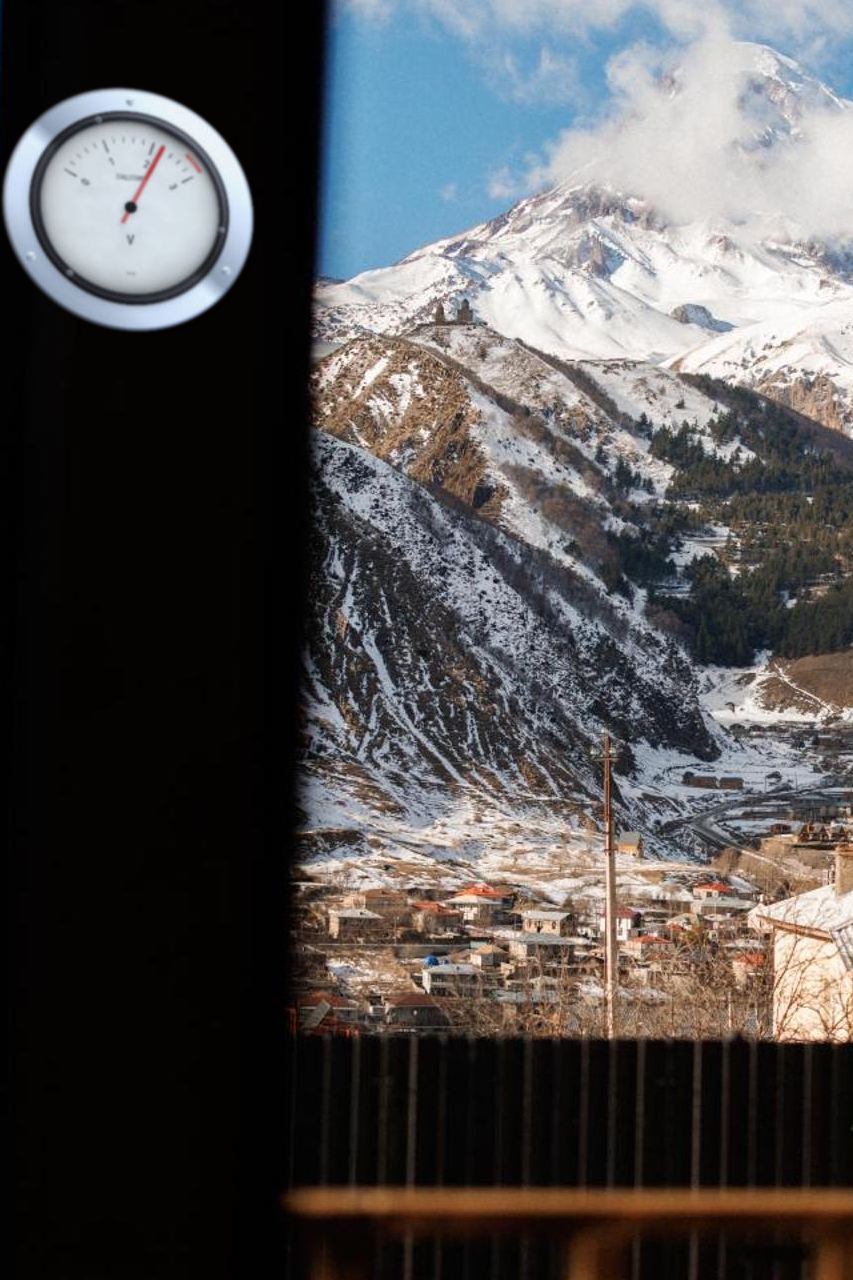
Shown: 2.2 V
